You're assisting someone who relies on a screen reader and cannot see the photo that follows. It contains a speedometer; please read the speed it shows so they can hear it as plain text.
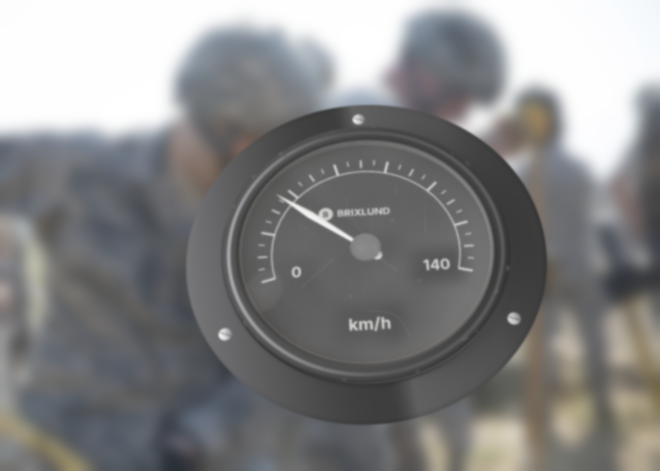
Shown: 35 km/h
